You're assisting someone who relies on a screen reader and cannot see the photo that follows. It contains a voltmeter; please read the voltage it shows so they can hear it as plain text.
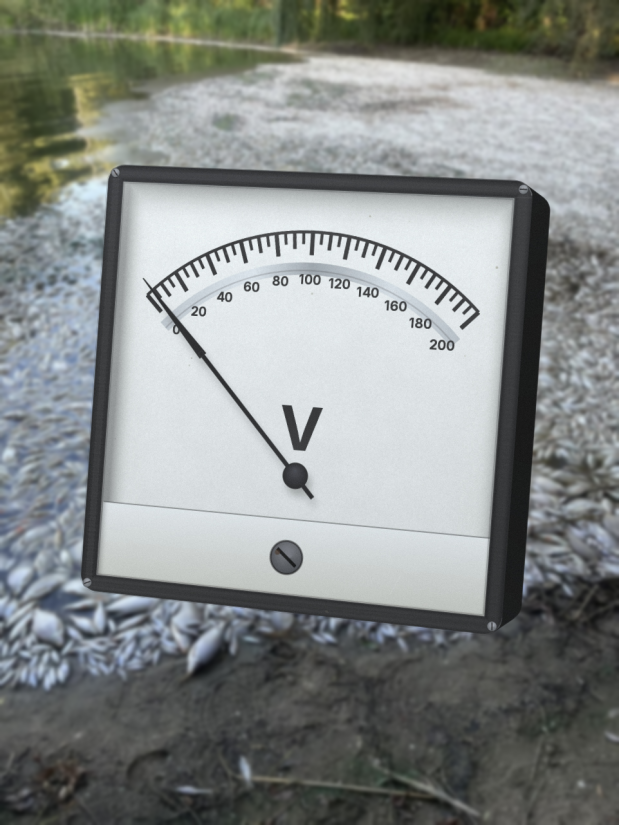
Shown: 5 V
